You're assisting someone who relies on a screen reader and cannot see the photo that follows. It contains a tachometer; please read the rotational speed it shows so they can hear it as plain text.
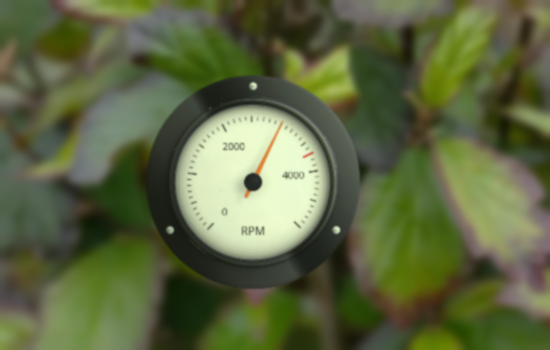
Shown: 3000 rpm
